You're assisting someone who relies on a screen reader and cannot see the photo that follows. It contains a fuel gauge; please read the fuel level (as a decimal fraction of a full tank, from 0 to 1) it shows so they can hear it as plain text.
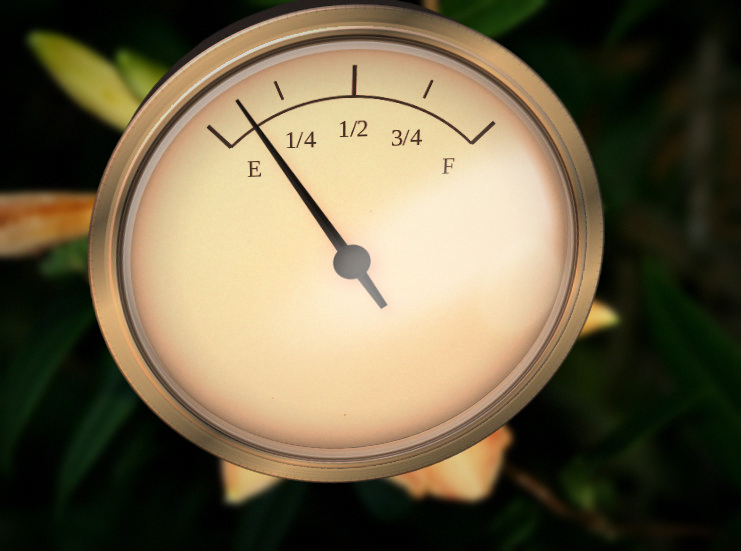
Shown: 0.125
